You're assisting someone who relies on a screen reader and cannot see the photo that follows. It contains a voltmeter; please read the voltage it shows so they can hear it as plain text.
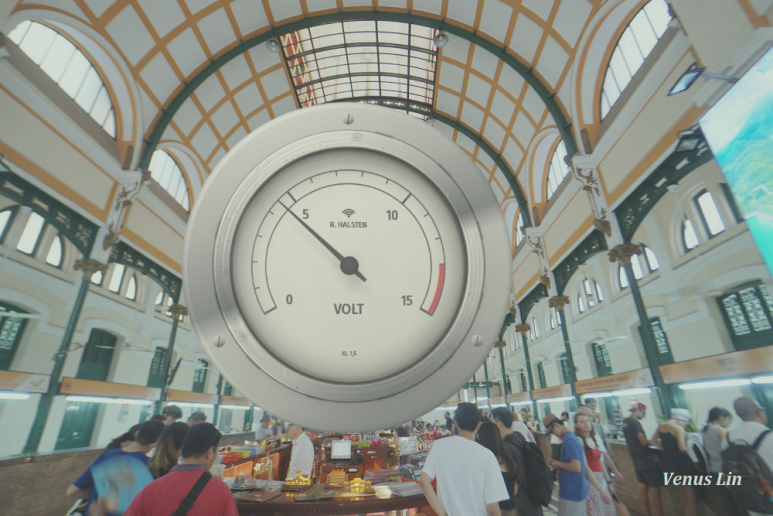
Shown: 4.5 V
